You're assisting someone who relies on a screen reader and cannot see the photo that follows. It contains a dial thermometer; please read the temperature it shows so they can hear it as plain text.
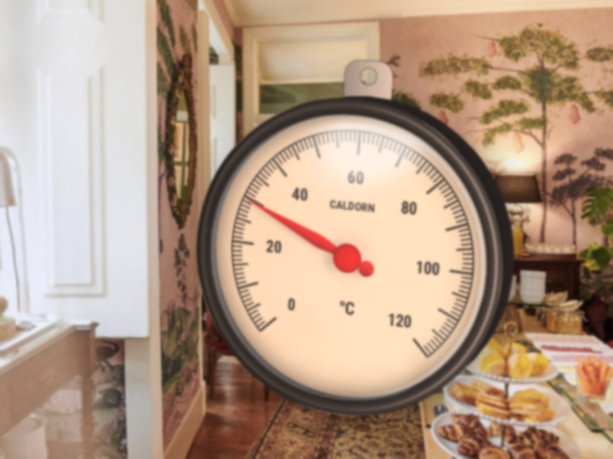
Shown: 30 °C
